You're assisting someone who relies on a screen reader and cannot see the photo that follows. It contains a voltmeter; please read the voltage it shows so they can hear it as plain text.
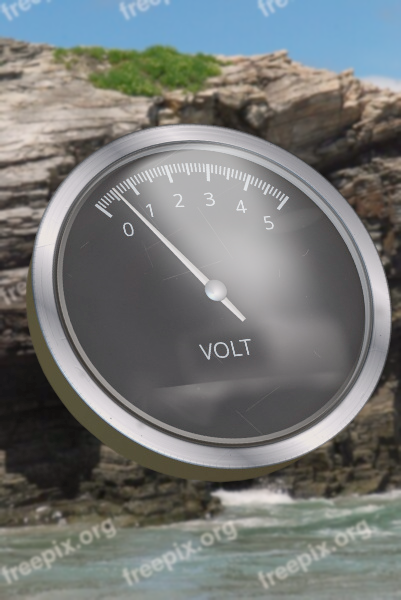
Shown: 0.5 V
